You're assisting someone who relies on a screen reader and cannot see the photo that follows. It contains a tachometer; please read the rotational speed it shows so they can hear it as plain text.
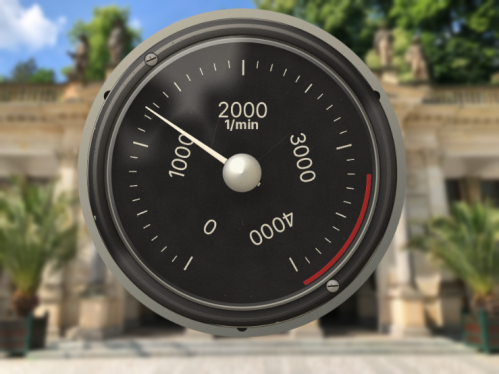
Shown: 1250 rpm
